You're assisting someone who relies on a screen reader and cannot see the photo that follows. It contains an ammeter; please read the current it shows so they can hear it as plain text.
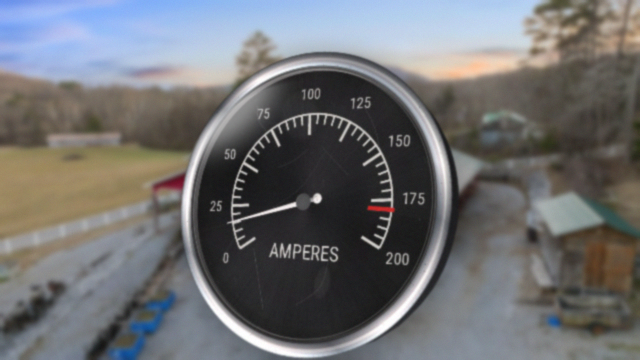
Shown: 15 A
